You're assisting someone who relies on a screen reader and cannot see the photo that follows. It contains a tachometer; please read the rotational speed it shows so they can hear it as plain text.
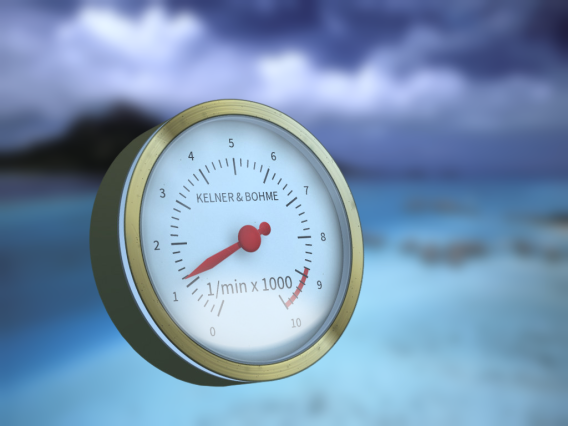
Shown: 1200 rpm
